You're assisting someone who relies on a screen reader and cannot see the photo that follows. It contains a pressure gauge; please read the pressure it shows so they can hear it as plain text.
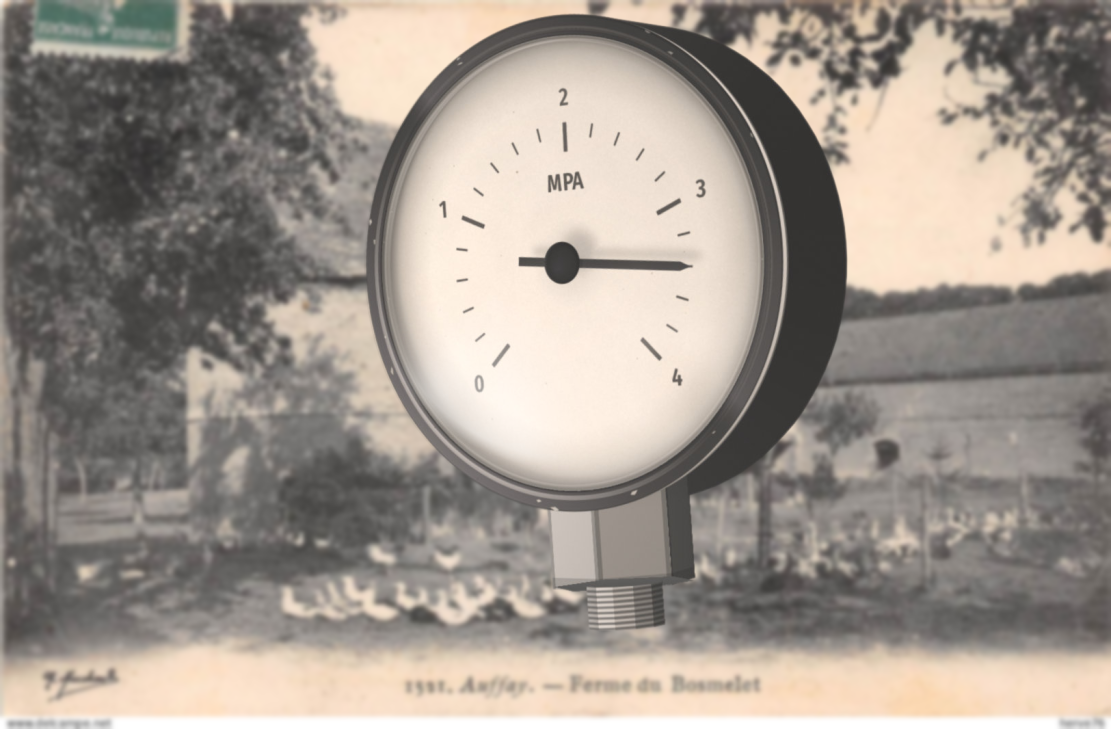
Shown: 3.4 MPa
